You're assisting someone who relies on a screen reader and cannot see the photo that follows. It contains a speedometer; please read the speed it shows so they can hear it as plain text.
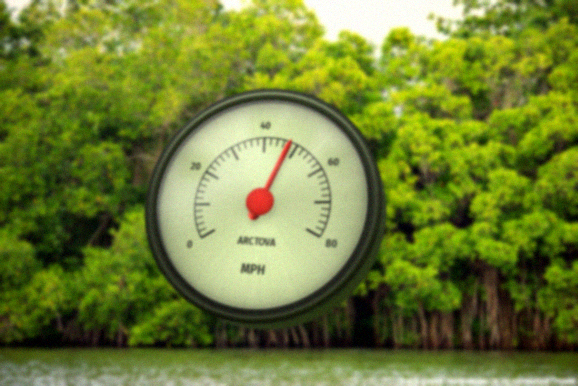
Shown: 48 mph
